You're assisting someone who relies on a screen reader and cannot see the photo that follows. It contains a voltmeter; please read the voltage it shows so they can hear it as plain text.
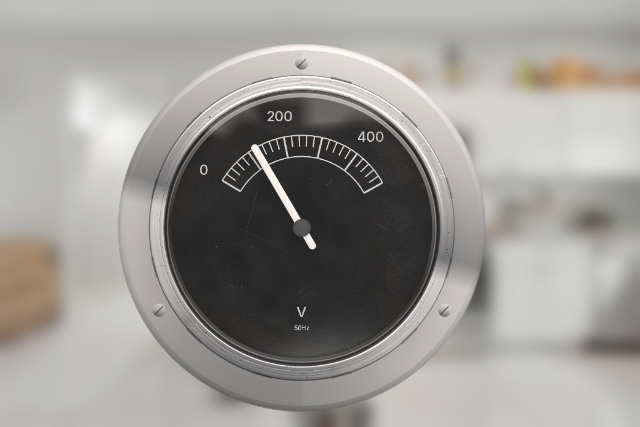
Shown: 120 V
